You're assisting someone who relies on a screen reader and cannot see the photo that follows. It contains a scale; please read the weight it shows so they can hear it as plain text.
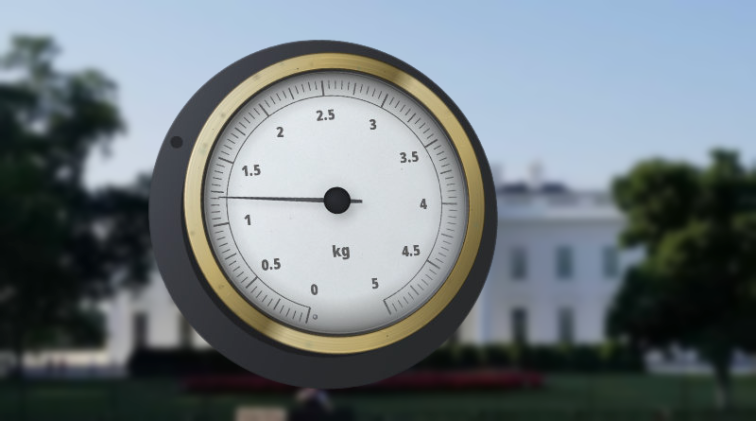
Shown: 1.2 kg
